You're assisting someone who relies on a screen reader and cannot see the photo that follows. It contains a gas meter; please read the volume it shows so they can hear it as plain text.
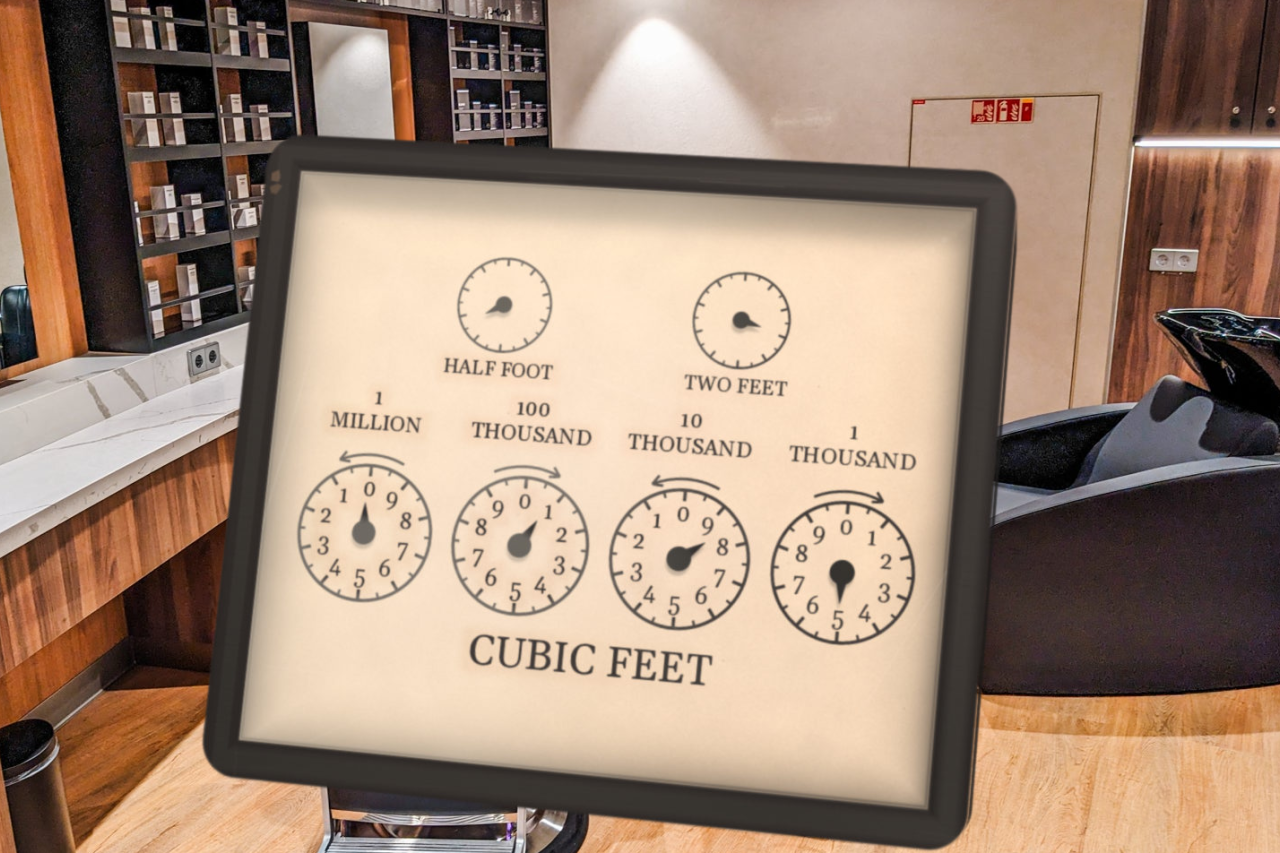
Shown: 8500 ft³
